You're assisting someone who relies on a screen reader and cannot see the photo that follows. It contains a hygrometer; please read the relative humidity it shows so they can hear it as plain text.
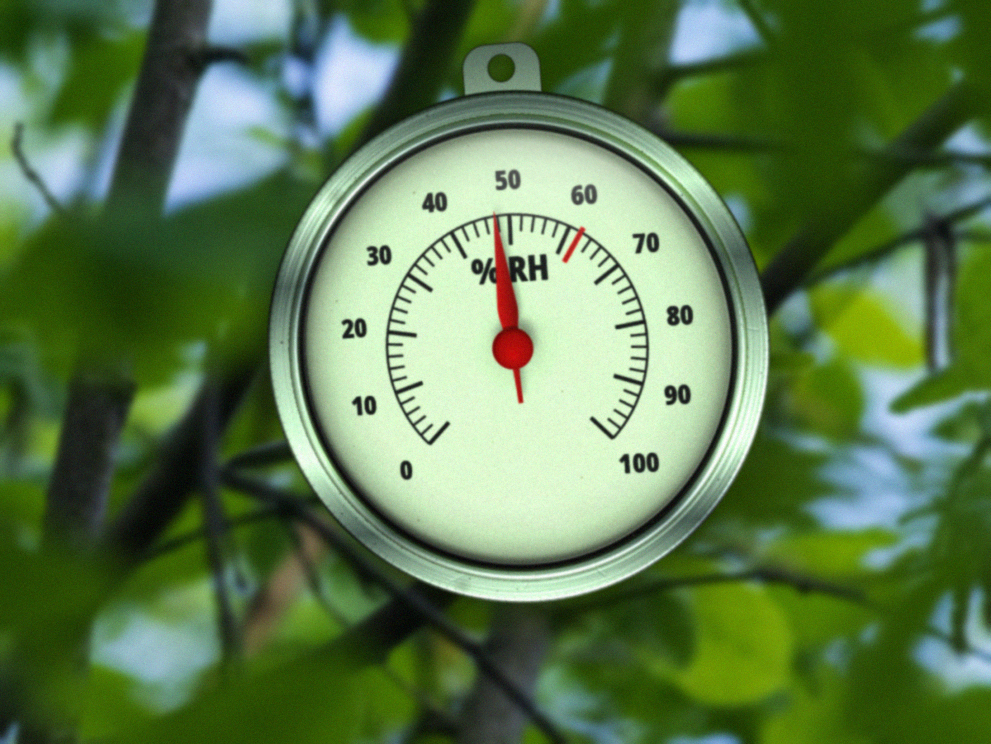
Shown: 48 %
